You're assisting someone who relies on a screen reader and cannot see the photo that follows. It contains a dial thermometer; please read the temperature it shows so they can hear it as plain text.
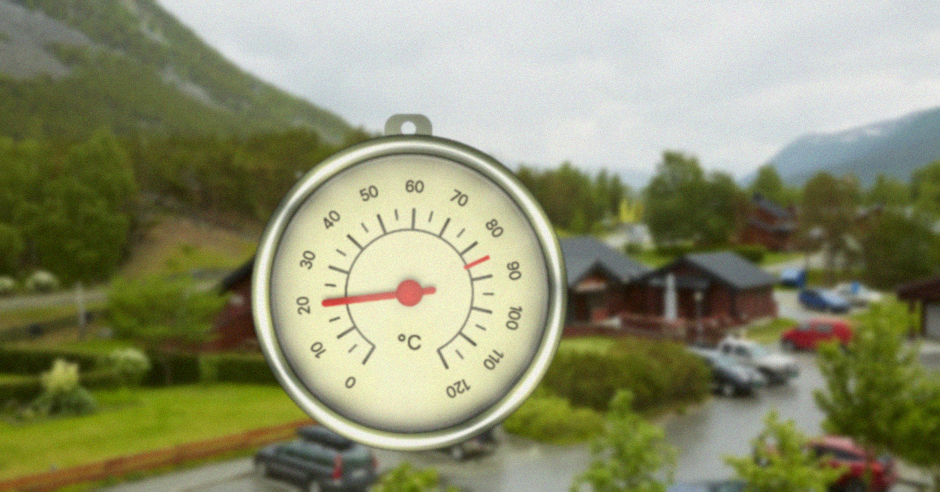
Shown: 20 °C
